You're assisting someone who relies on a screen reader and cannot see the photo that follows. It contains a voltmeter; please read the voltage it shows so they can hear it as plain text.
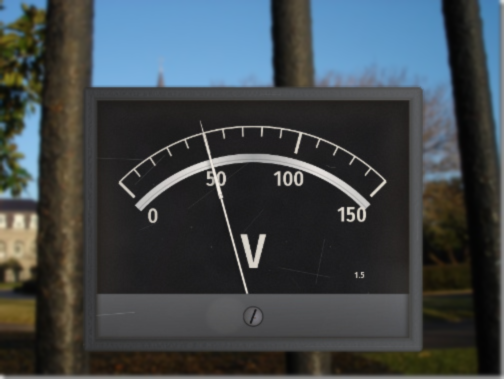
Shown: 50 V
